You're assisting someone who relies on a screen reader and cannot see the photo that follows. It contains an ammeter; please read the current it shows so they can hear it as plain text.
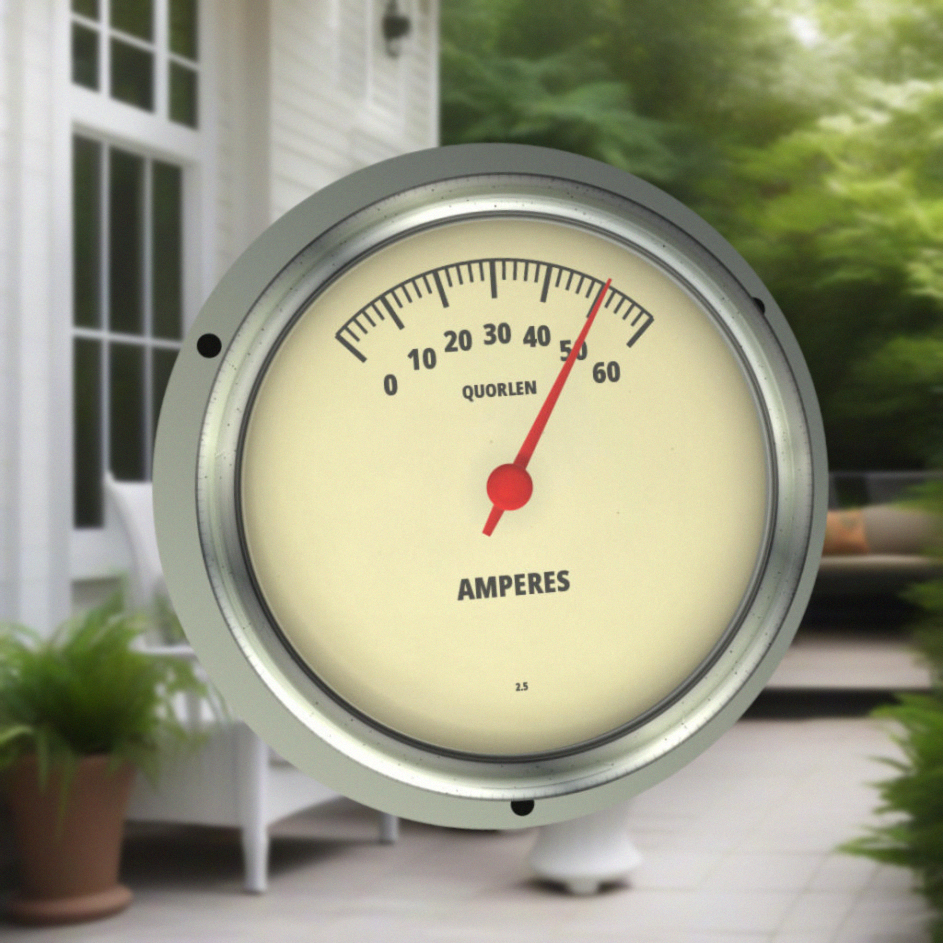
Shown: 50 A
